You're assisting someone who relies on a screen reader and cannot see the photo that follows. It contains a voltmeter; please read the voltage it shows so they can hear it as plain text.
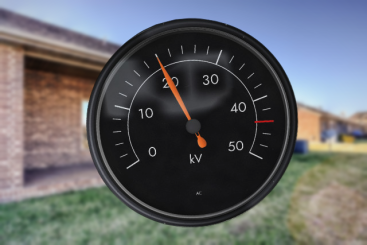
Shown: 20 kV
